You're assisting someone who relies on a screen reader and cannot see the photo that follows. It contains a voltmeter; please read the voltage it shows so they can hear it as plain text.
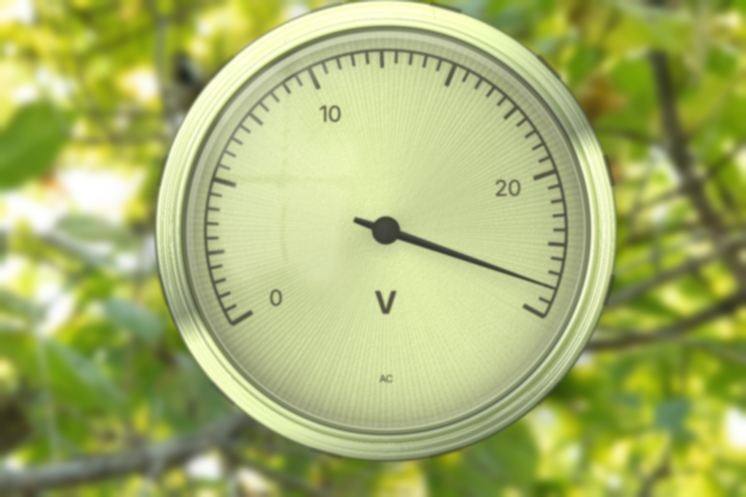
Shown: 24 V
